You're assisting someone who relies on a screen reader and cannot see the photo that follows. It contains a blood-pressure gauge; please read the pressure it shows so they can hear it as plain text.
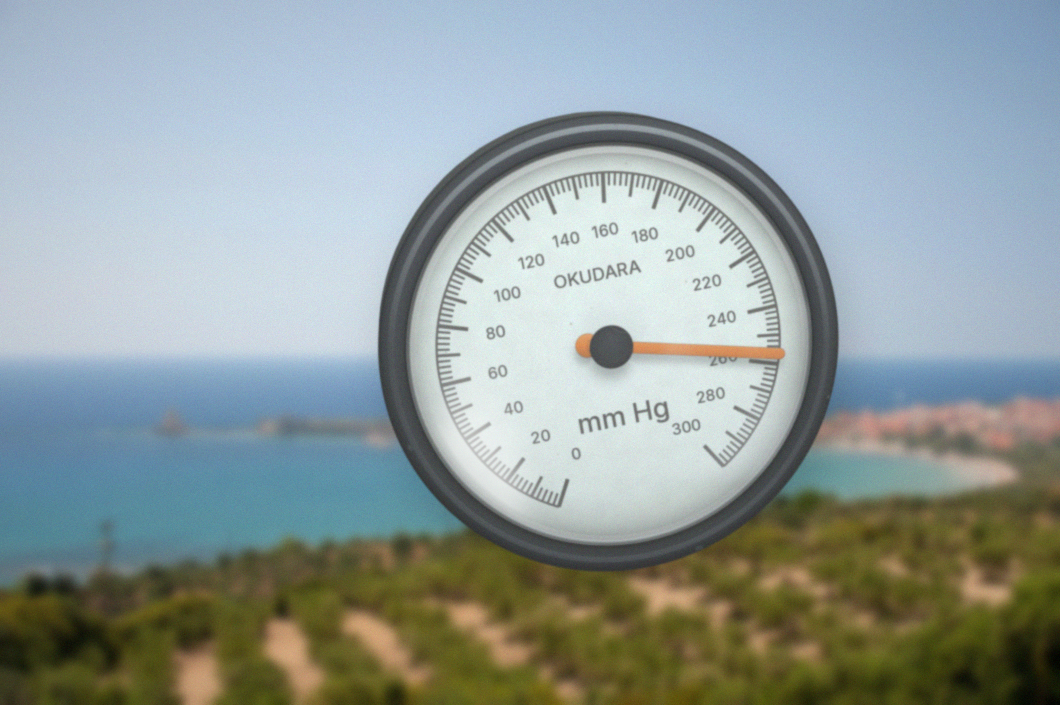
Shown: 256 mmHg
